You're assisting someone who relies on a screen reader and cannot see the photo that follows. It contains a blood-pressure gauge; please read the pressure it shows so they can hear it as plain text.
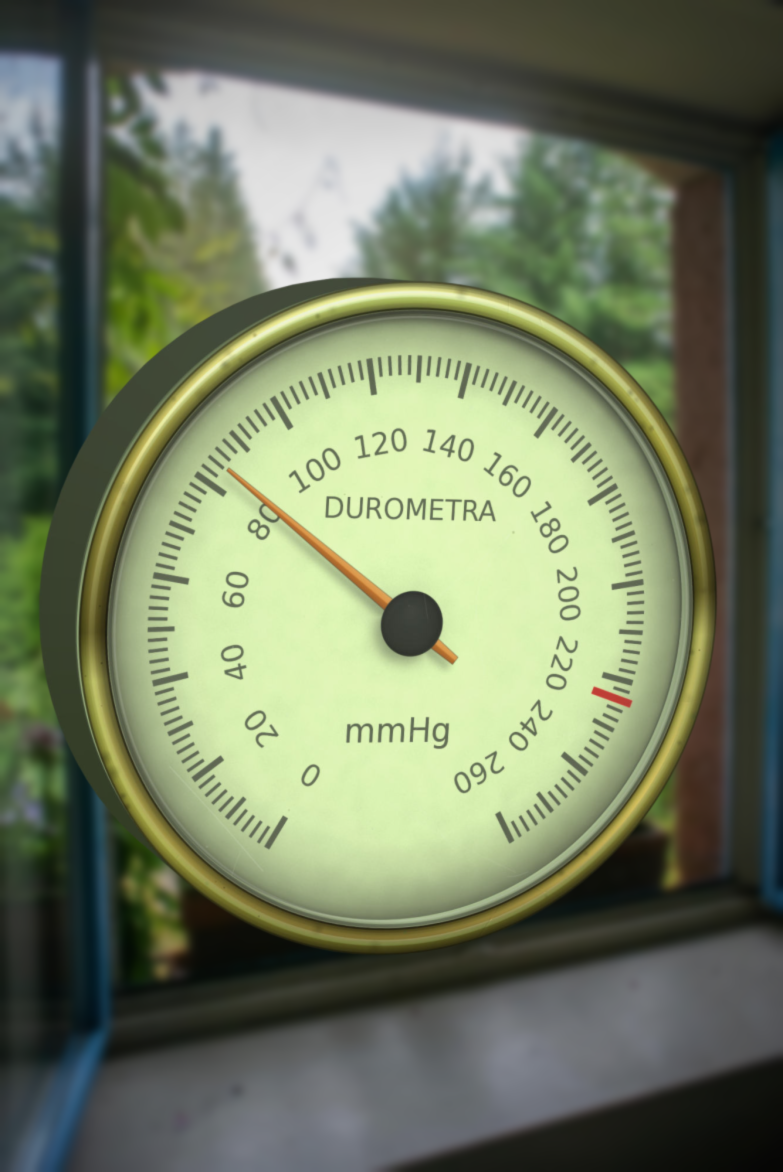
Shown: 84 mmHg
